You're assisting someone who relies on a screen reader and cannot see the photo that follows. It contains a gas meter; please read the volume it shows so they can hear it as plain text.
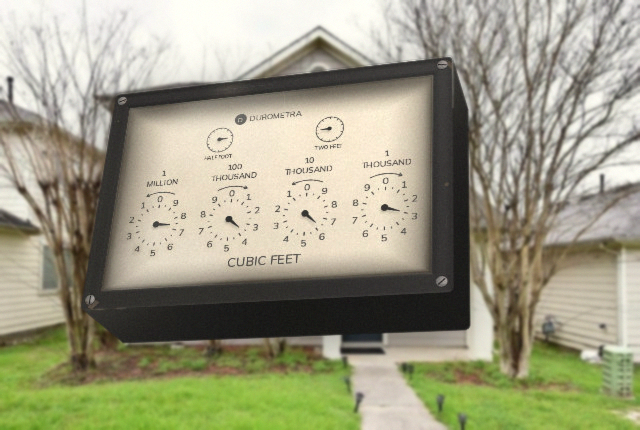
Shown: 736300 ft³
